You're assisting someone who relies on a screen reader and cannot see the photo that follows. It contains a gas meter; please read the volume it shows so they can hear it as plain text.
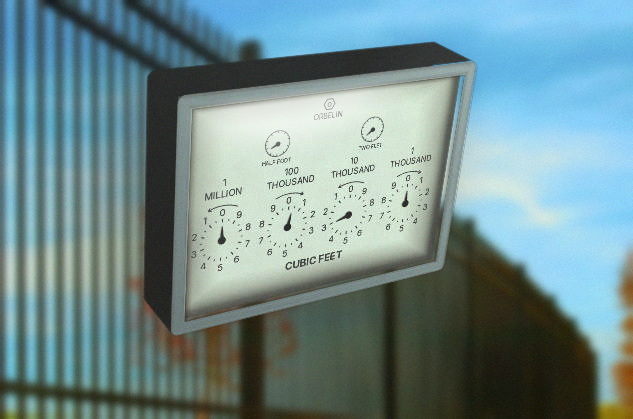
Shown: 3000 ft³
